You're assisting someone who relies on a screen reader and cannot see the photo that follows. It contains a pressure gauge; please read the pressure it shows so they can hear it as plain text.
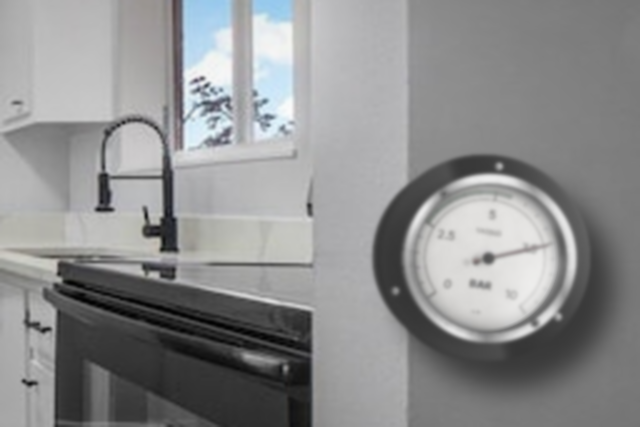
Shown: 7.5 bar
